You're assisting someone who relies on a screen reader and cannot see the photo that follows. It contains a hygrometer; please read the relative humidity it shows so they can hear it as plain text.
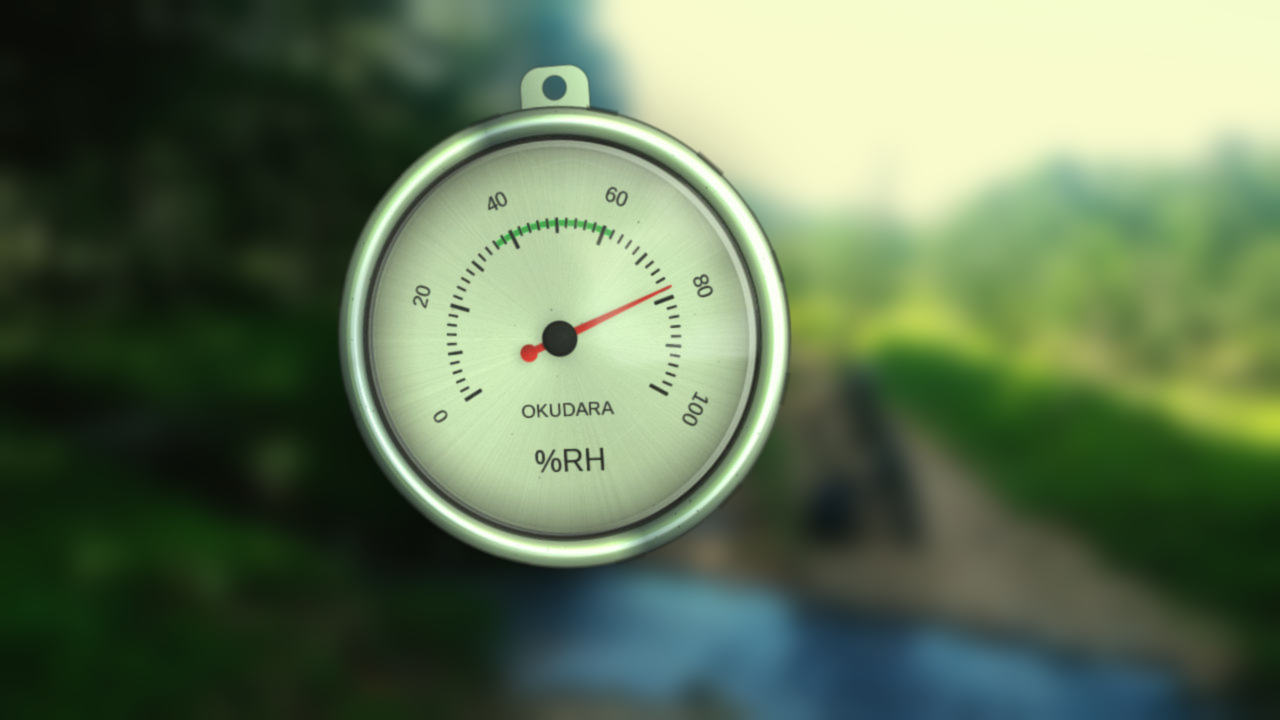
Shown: 78 %
